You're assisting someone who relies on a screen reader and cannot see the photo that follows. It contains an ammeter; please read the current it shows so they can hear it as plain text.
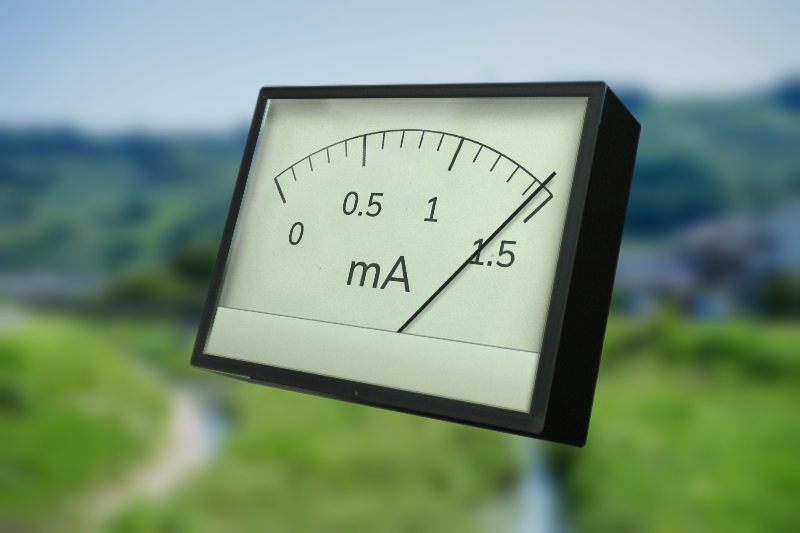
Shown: 1.45 mA
